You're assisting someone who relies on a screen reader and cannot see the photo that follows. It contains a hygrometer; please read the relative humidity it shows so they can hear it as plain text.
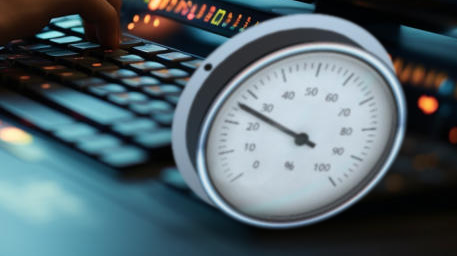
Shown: 26 %
